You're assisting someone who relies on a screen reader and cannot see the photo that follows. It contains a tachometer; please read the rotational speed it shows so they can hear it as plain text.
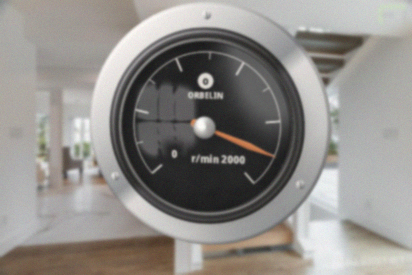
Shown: 1800 rpm
